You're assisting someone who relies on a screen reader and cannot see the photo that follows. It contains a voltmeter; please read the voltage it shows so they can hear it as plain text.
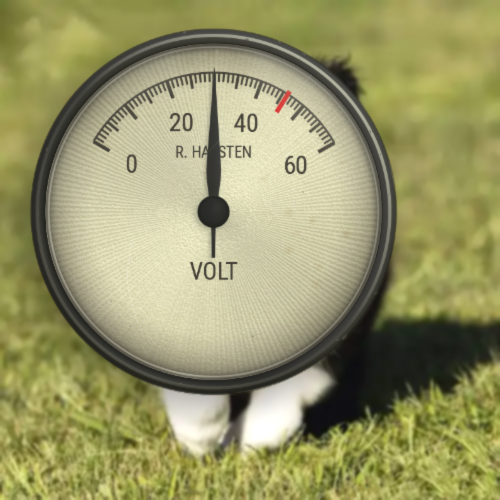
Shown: 30 V
